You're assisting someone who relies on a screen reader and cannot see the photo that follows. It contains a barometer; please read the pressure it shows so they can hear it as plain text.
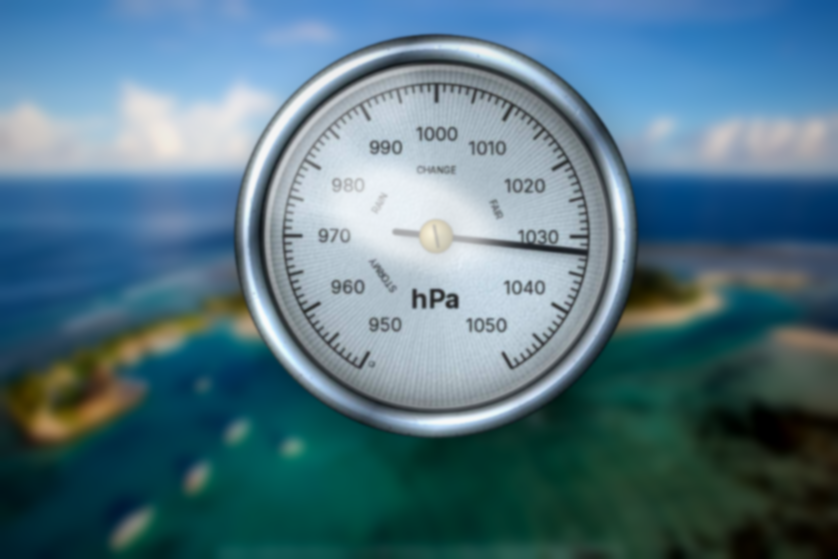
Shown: 1032 hPa
